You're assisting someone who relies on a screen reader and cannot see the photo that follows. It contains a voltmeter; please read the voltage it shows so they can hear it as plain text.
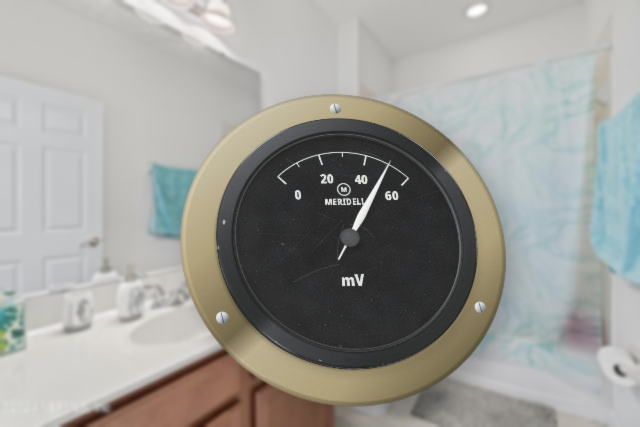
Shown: 50 mV
